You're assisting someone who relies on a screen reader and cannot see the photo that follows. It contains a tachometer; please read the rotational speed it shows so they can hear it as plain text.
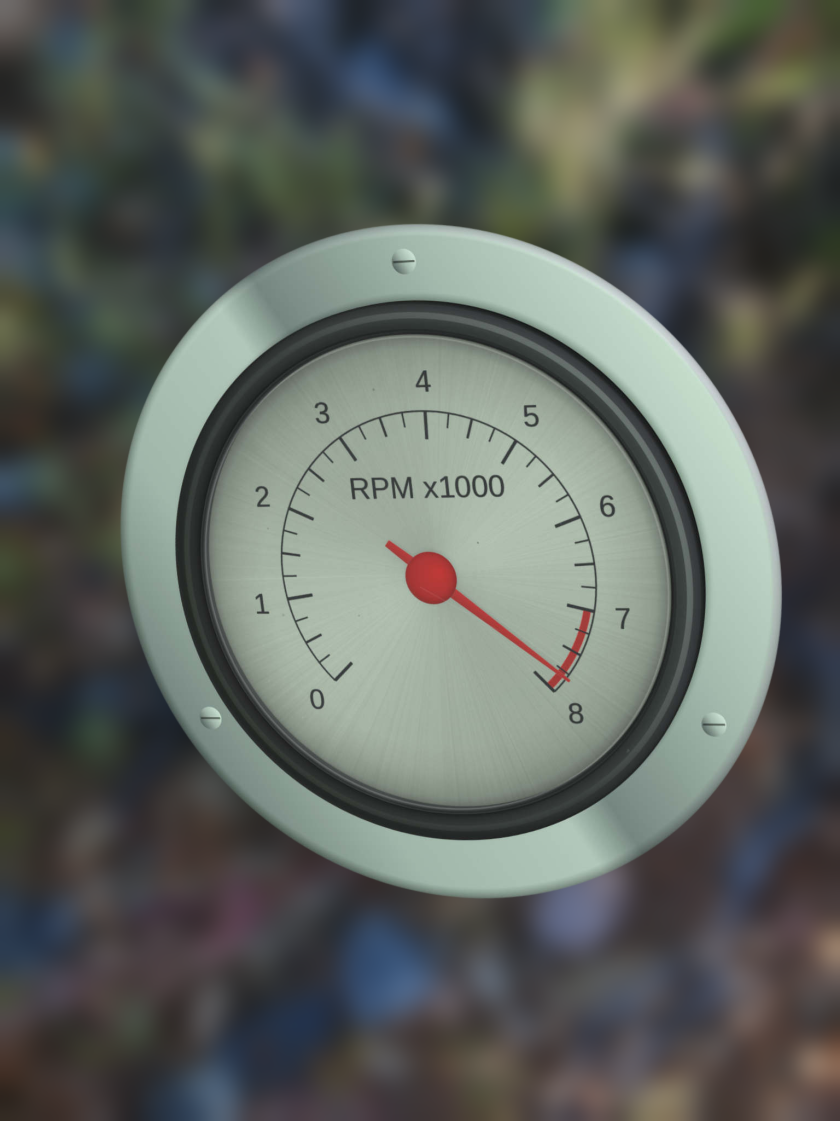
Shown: 7750 rpm
